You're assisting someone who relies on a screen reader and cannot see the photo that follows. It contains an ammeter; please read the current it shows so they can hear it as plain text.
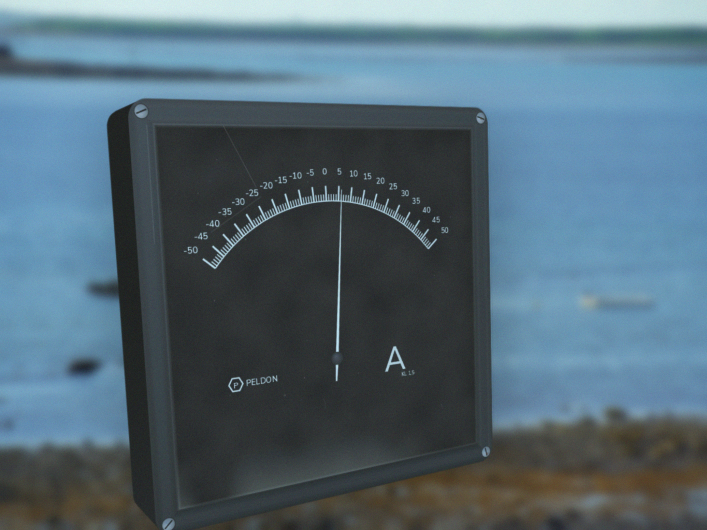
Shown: 5 A
